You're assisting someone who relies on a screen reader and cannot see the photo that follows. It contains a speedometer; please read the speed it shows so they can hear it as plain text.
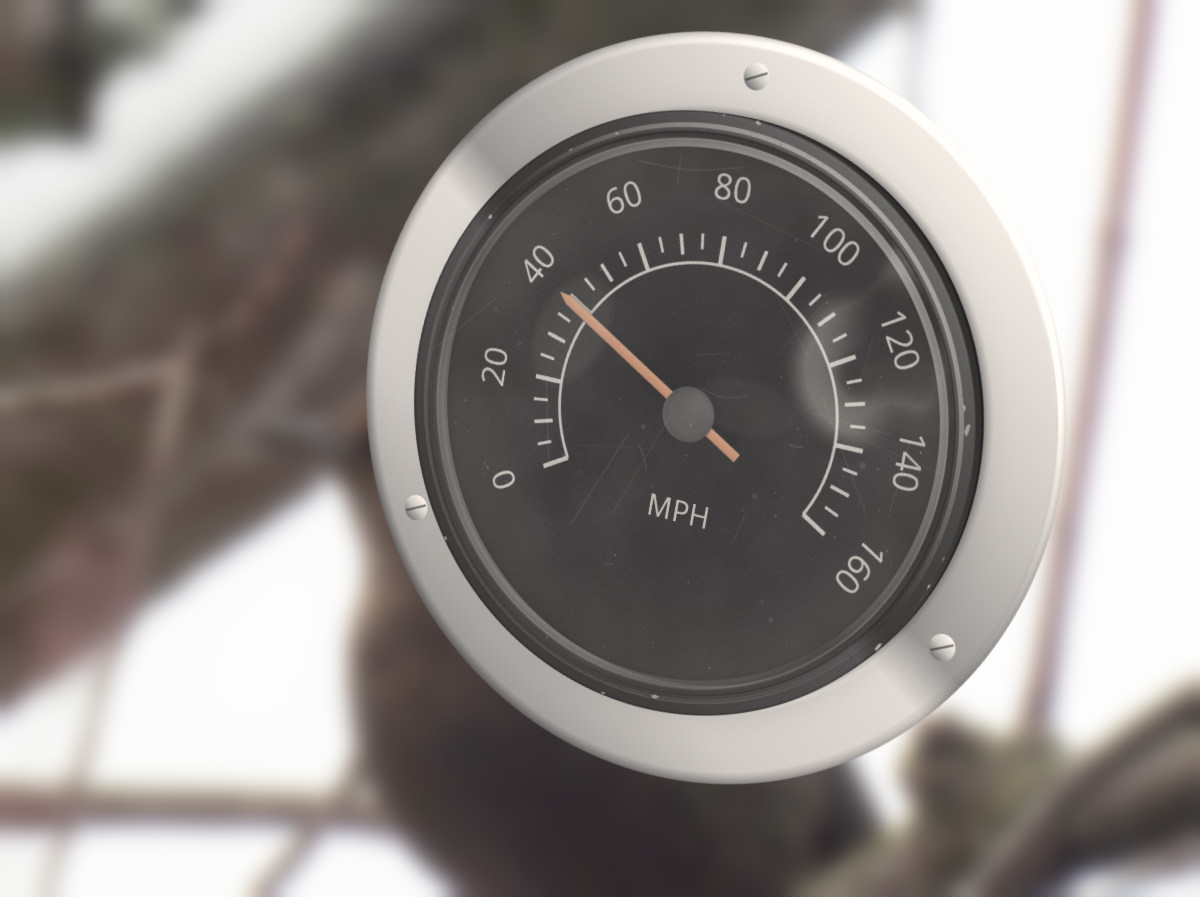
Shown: 40 mph
